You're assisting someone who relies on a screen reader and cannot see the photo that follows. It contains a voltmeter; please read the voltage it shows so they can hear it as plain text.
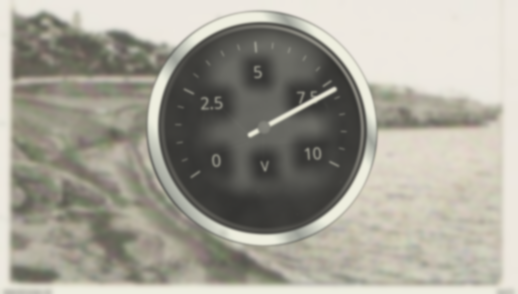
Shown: 7.75 V
